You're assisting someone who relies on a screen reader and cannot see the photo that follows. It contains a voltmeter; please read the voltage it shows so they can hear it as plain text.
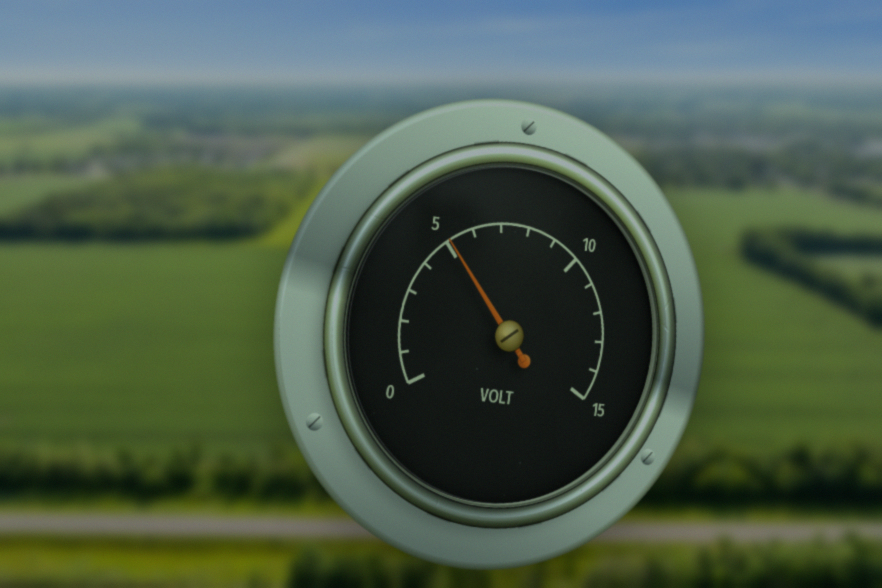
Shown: 5 V
